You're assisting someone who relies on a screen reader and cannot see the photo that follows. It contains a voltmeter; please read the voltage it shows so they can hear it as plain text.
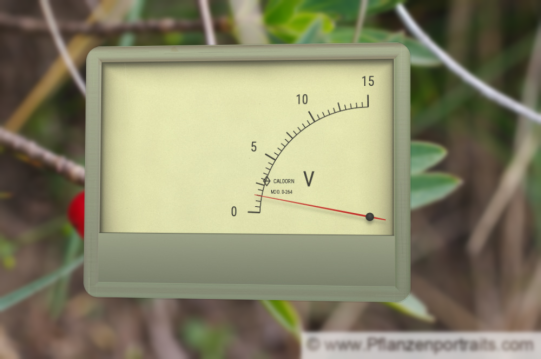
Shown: 1.5 V
